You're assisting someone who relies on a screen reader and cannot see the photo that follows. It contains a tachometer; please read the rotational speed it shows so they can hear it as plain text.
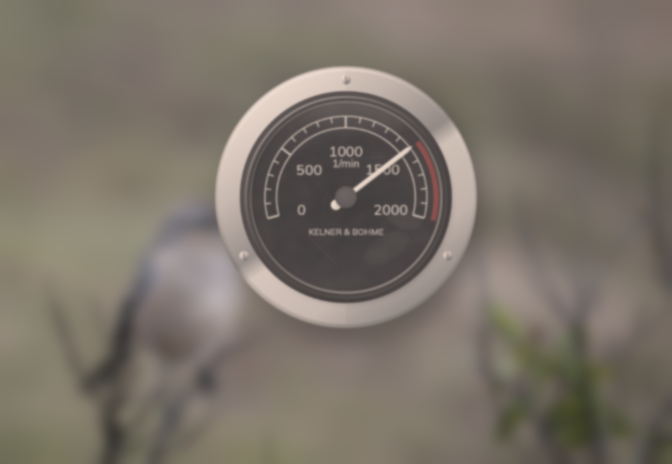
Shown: 1500 rpm
